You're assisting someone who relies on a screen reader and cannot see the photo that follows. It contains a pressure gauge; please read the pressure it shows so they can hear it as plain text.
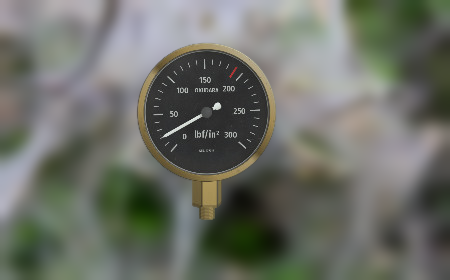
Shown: 20 psi
